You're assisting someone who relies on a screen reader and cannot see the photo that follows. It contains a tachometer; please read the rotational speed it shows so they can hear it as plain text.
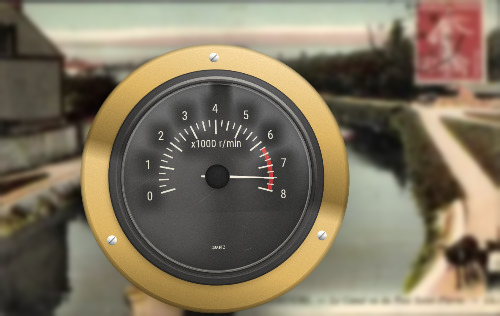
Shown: 7500 rpm
